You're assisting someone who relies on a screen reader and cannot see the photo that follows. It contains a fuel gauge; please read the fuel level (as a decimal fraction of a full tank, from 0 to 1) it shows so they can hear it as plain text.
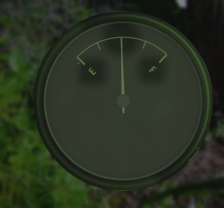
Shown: 0.5
